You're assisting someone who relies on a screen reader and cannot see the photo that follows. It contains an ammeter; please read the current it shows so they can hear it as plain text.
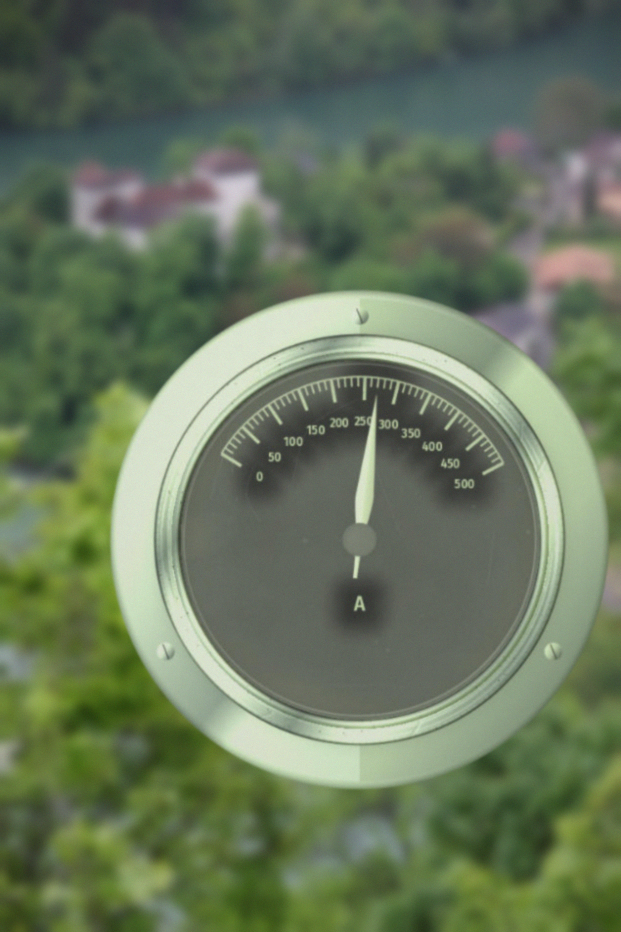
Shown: 270 A
